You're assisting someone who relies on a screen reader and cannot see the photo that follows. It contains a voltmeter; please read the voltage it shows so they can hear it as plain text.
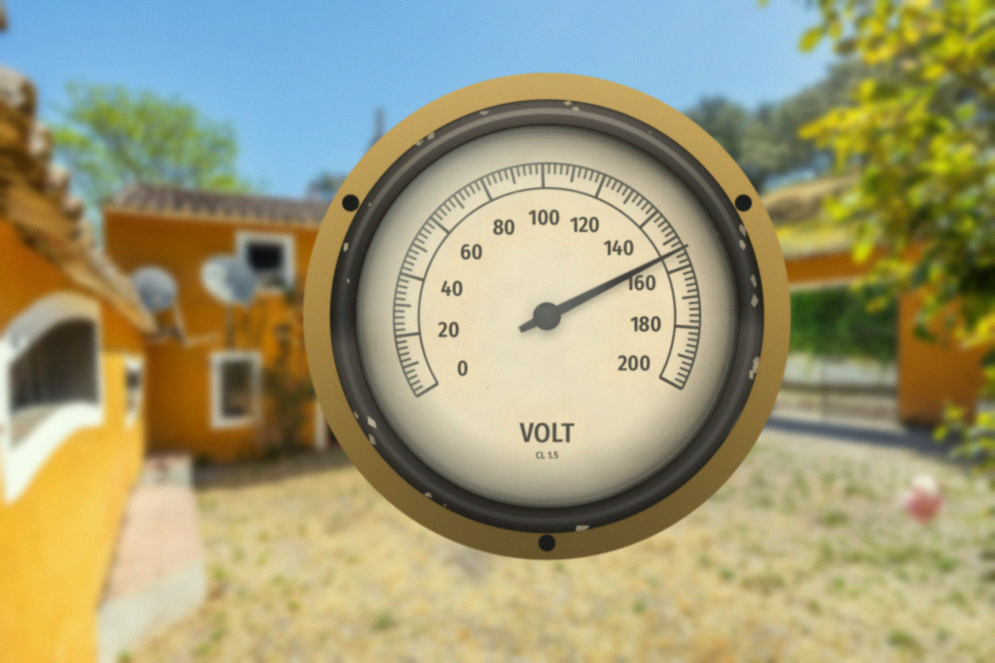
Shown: 154 V
